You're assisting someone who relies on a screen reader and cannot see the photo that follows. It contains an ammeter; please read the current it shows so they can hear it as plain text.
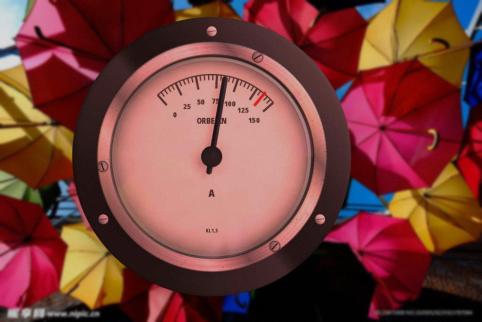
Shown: 85 A
